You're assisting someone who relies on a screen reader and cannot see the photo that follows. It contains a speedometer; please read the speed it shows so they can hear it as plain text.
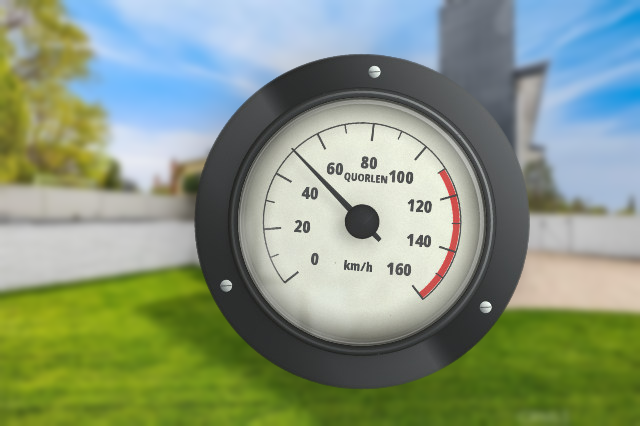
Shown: 50 km/h
